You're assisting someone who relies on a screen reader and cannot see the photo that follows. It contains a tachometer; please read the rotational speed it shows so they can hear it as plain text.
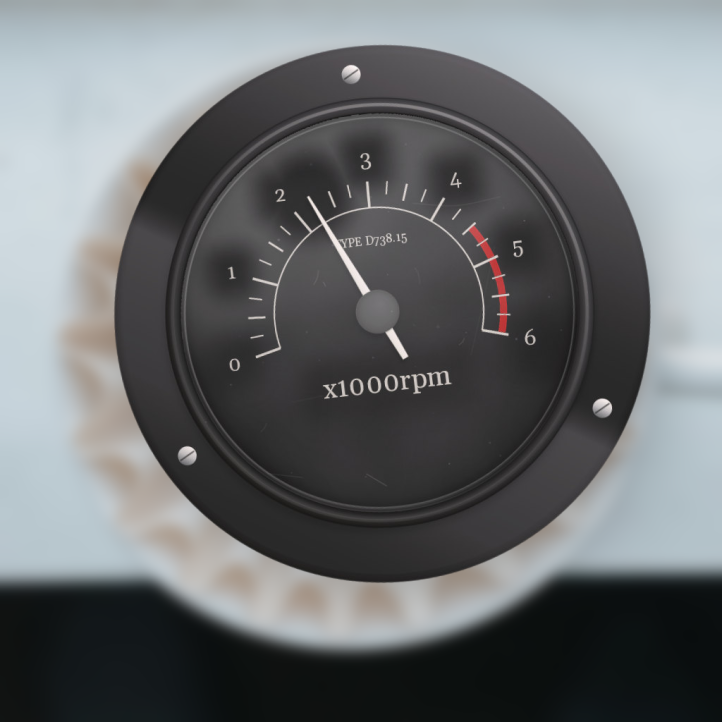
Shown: 2250 rpm
